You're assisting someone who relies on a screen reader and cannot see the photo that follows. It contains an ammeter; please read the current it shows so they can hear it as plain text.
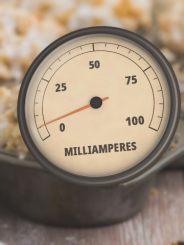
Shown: 5 mA
